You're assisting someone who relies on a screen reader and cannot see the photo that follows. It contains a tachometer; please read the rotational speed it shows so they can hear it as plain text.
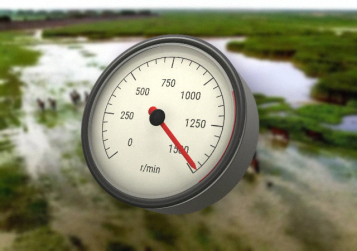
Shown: 1475 rpm
